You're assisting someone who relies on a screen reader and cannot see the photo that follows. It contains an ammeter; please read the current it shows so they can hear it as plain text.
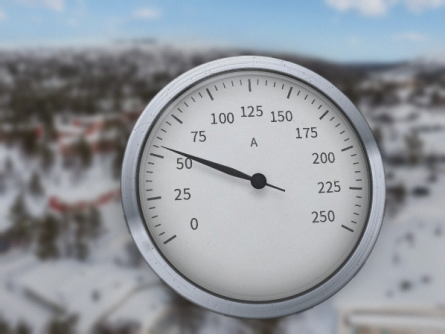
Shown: 55 A
